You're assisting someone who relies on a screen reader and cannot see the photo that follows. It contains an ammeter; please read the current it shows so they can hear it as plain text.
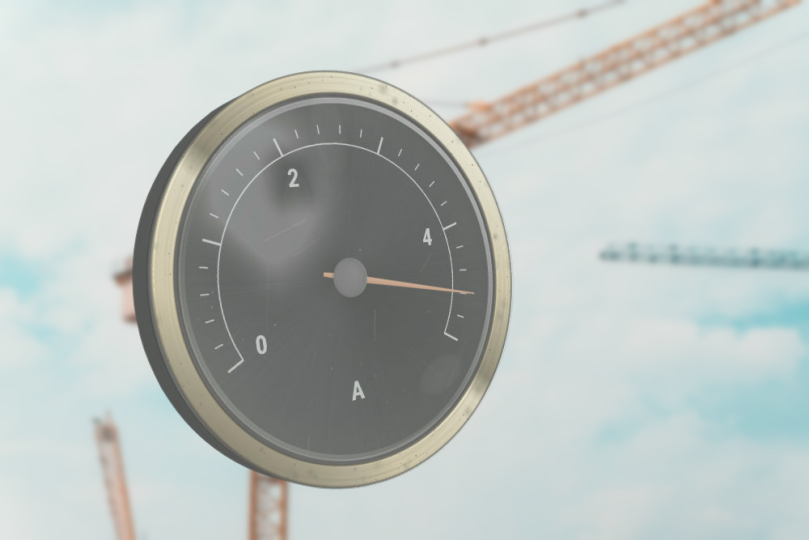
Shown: 4.6 A
